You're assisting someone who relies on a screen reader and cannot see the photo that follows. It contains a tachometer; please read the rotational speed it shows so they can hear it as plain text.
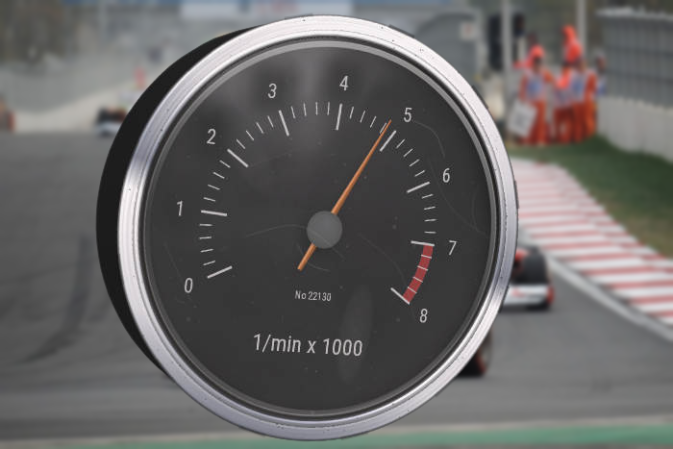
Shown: 4800 rpm
